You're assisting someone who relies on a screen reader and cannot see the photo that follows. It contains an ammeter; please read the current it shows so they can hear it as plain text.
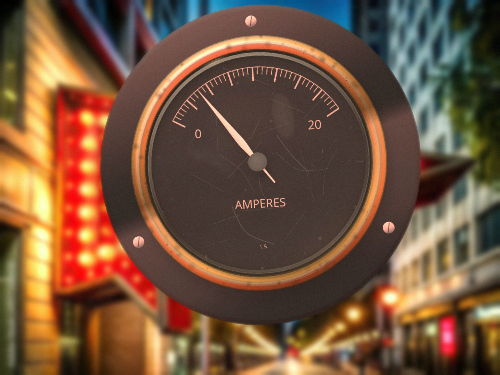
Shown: 4 A
